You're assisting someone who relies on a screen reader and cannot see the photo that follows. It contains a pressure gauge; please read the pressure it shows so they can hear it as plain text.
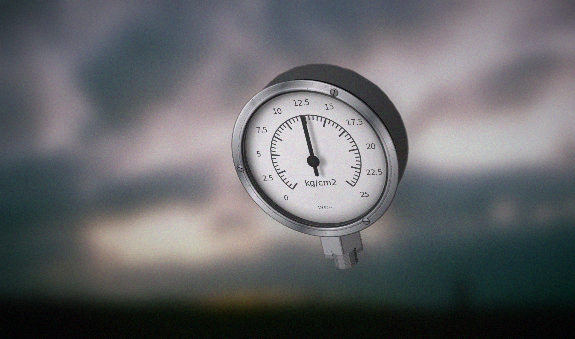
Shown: 12.5 kg/cm²
